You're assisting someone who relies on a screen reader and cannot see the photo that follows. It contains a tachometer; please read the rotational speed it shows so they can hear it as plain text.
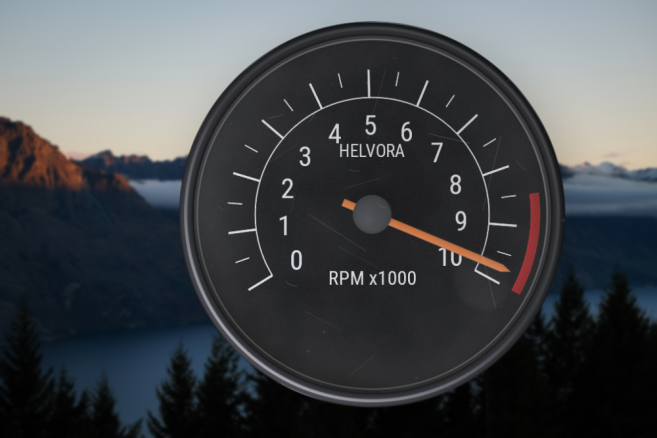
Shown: 9750 rpm
